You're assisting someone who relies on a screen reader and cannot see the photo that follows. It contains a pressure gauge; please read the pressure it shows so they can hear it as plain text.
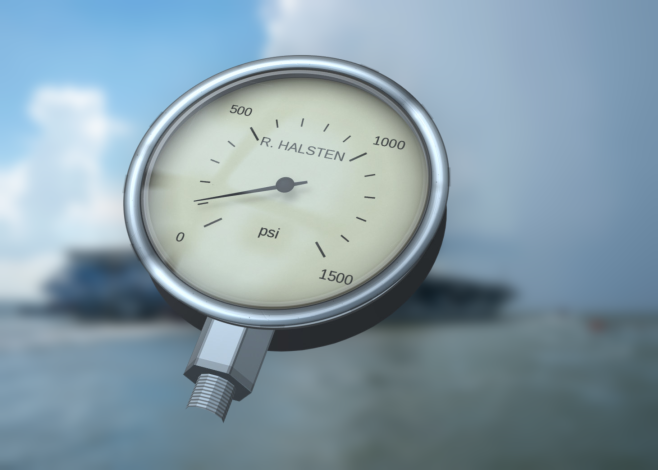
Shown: 100 psi
